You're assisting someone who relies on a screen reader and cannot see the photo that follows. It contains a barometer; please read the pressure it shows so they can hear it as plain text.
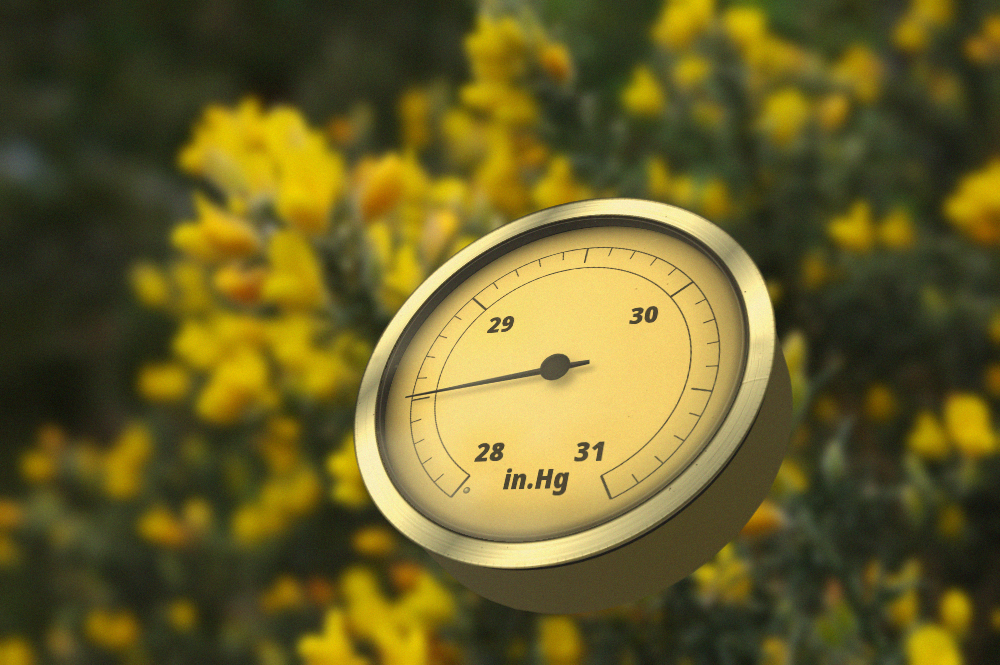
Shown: 28.5 inHg
